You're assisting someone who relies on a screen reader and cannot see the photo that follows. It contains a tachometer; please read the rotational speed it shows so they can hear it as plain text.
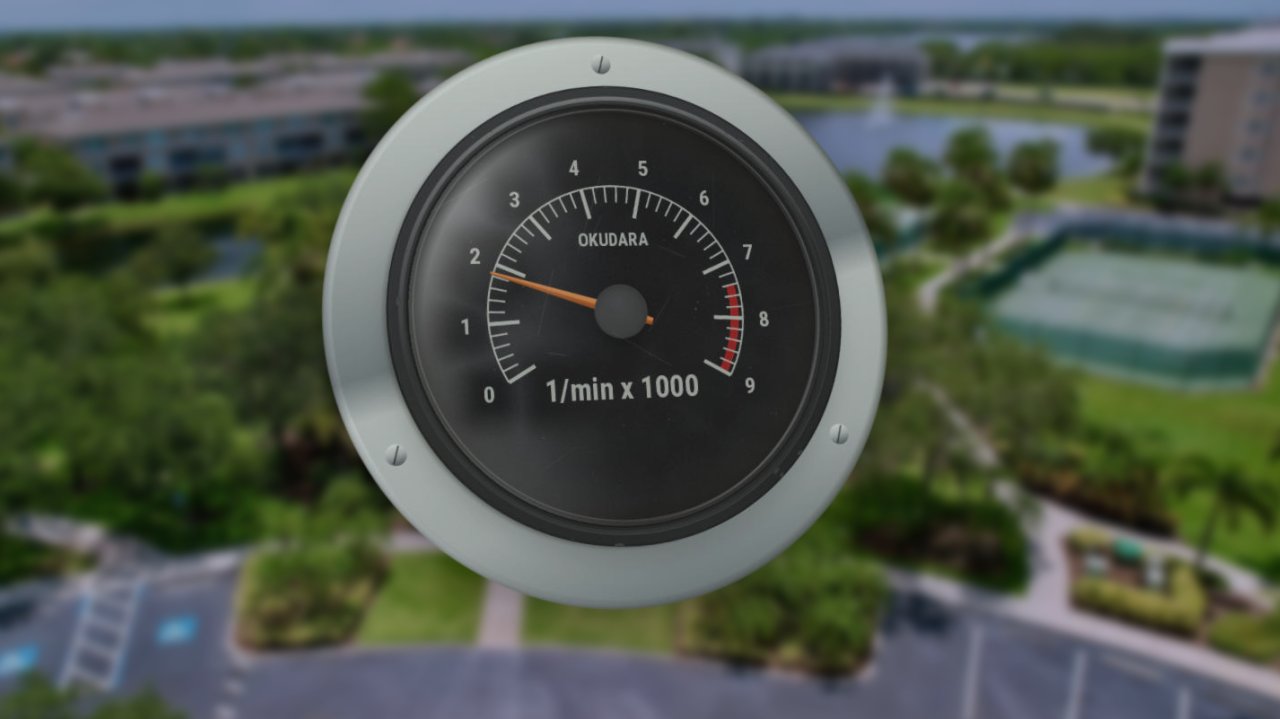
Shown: 1800 rpm
